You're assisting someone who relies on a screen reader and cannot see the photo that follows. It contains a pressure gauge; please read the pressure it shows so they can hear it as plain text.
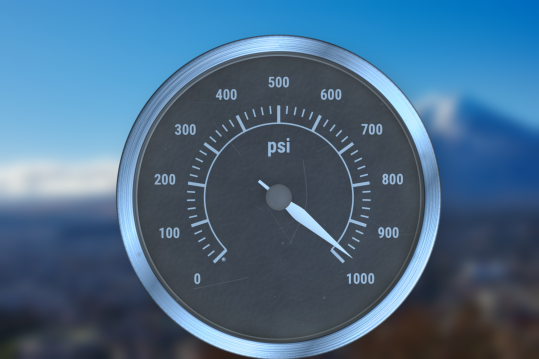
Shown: 980 psi
